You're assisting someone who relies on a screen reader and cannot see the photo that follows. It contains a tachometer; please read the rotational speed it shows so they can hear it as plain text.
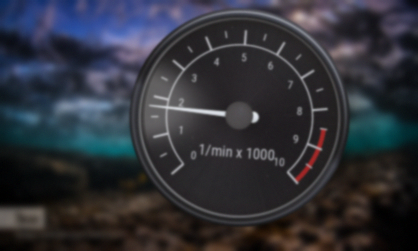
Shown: 1750 rpm
